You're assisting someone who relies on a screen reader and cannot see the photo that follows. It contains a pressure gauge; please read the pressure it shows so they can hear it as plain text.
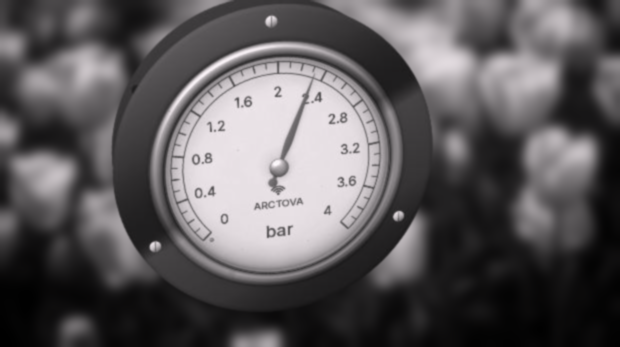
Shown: 2.3 bar
